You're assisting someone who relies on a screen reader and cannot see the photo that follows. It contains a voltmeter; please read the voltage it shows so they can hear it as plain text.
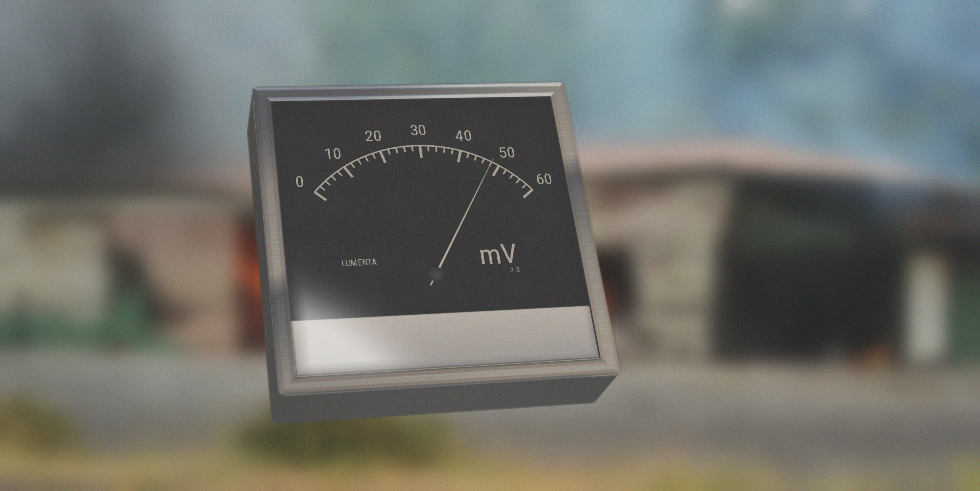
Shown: 48 mV
